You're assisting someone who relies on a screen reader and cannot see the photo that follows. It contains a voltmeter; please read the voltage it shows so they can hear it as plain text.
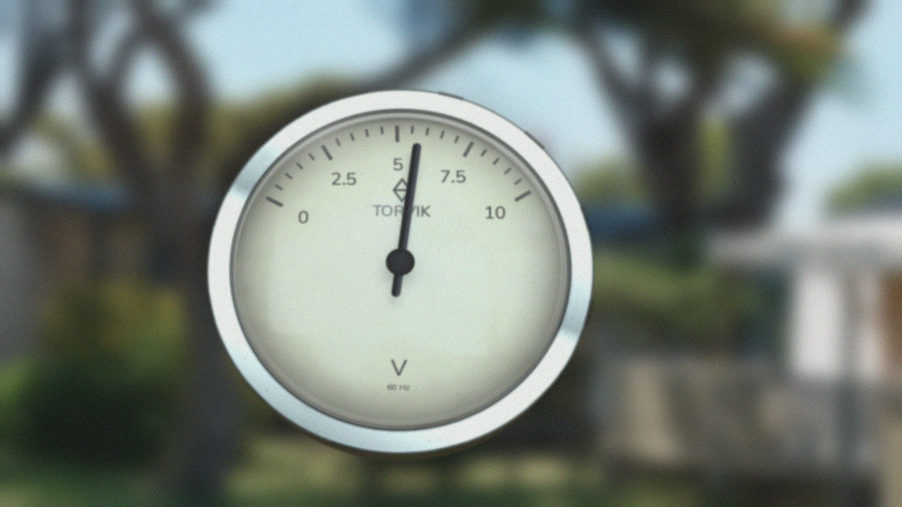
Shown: 5.75 V
